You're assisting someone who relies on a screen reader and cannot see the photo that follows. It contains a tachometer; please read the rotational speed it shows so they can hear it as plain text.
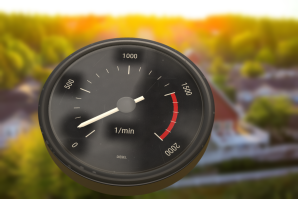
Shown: 100 rpm
